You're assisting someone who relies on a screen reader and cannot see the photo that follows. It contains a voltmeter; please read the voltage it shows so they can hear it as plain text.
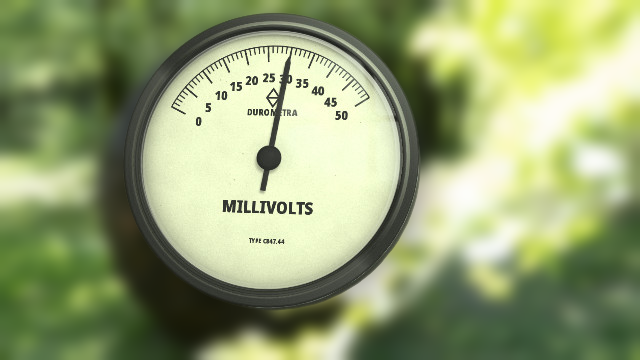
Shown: 30 mV
